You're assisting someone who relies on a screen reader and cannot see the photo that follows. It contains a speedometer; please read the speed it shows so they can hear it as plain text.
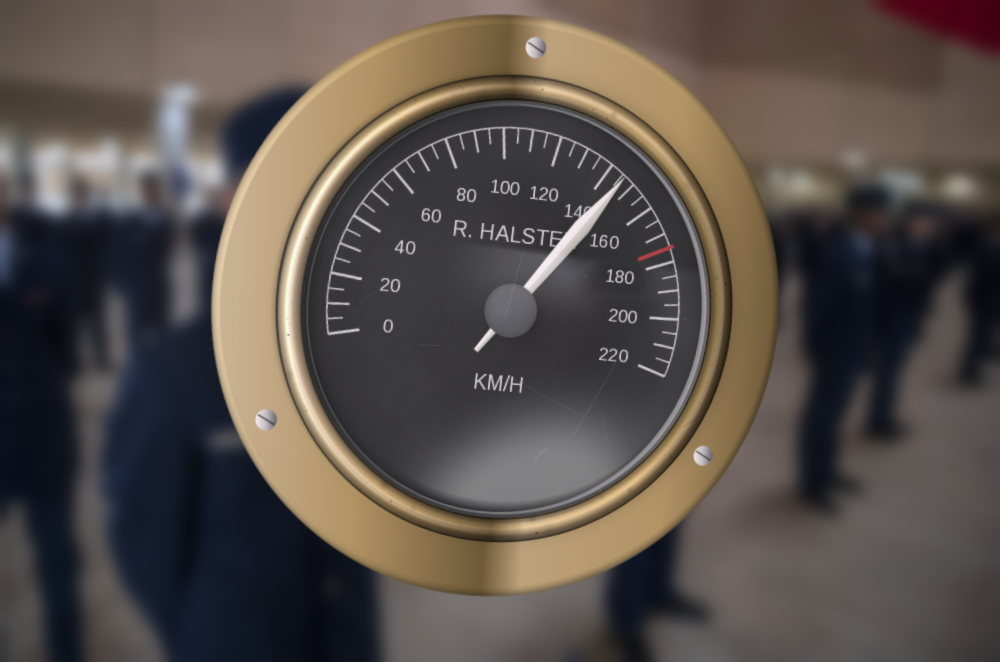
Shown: 145 km/h
